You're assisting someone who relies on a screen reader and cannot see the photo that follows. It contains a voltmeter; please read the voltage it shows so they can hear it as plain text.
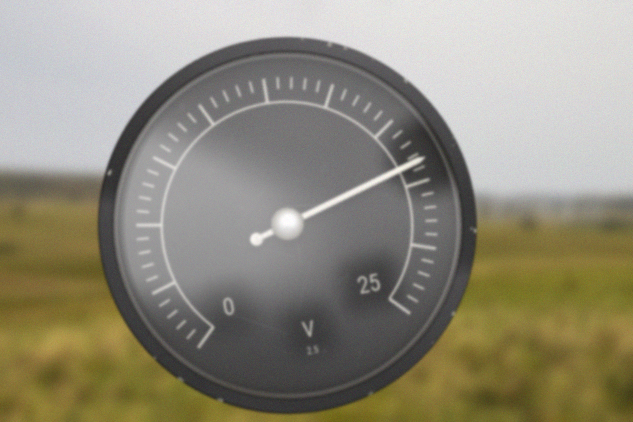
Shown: 19.25 V
